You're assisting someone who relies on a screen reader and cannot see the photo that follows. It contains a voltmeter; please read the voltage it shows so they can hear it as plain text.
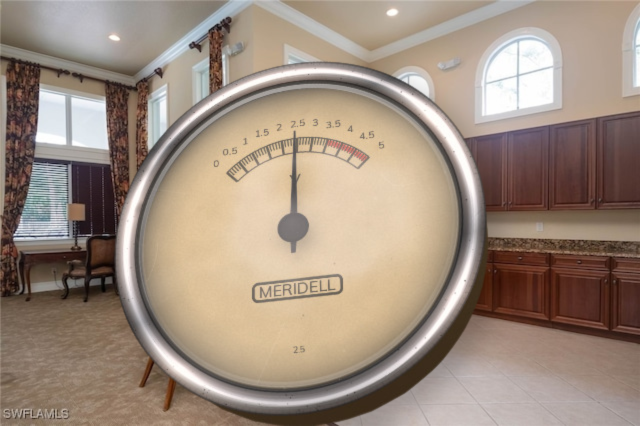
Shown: 2.5 V
